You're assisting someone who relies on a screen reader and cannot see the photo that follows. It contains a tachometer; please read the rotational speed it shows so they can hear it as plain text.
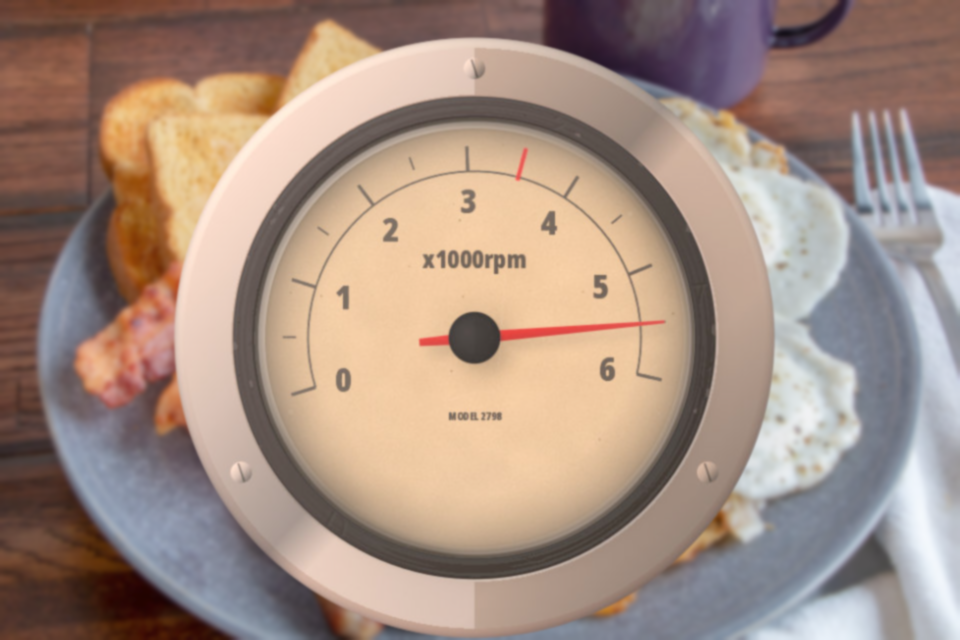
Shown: 5500 rpm
